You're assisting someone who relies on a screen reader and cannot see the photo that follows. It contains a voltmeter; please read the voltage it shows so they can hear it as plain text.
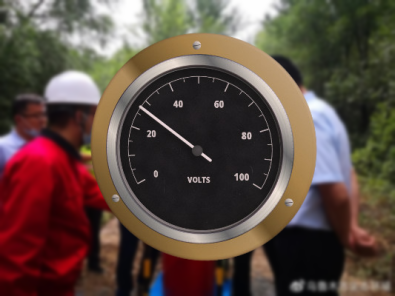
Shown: 27.5 V
